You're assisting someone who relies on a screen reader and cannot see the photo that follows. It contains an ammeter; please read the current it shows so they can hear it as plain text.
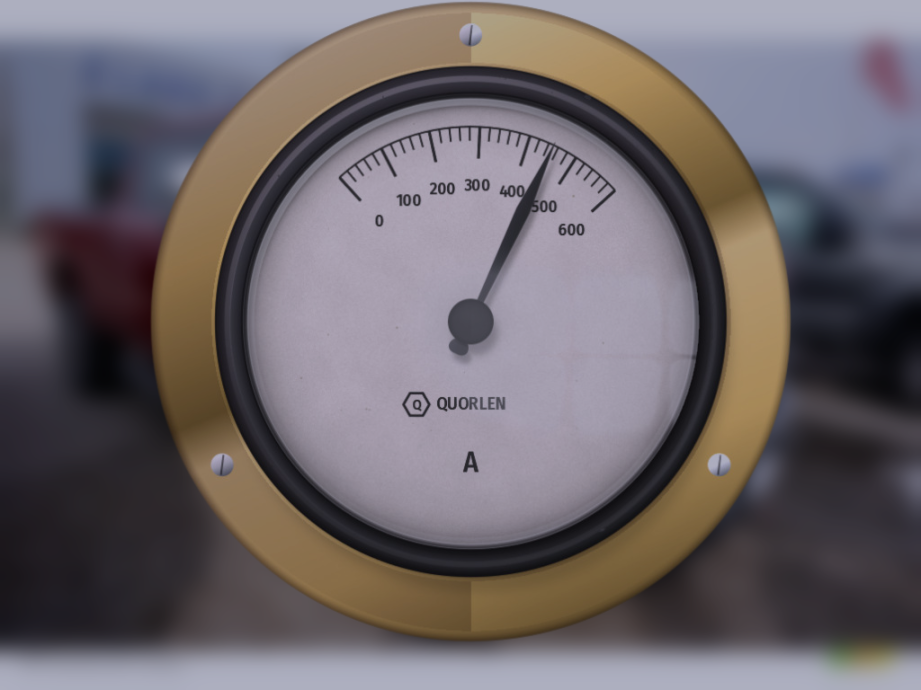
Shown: 450 A
